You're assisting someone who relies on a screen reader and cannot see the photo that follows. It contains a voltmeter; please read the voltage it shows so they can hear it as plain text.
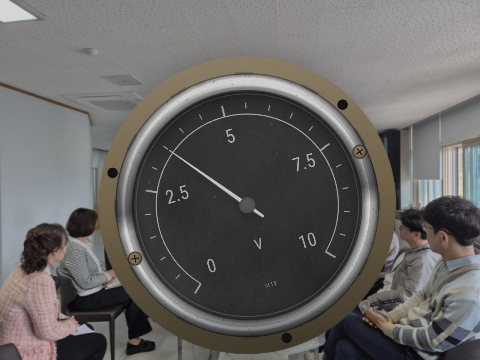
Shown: 3.5 V
